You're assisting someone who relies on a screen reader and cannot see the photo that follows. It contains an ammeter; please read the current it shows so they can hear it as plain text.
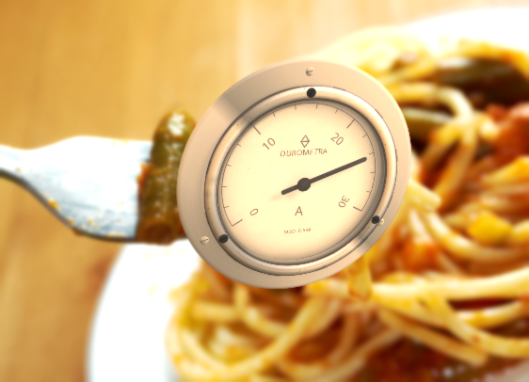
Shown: 24 A
